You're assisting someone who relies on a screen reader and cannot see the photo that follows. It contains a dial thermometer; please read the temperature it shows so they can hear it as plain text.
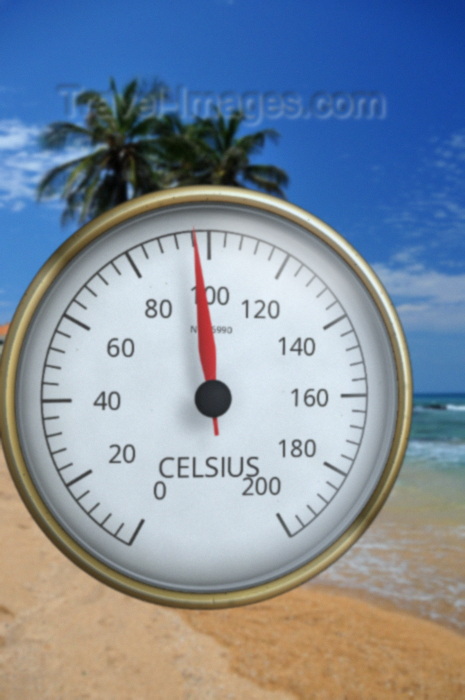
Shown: 96 °C
